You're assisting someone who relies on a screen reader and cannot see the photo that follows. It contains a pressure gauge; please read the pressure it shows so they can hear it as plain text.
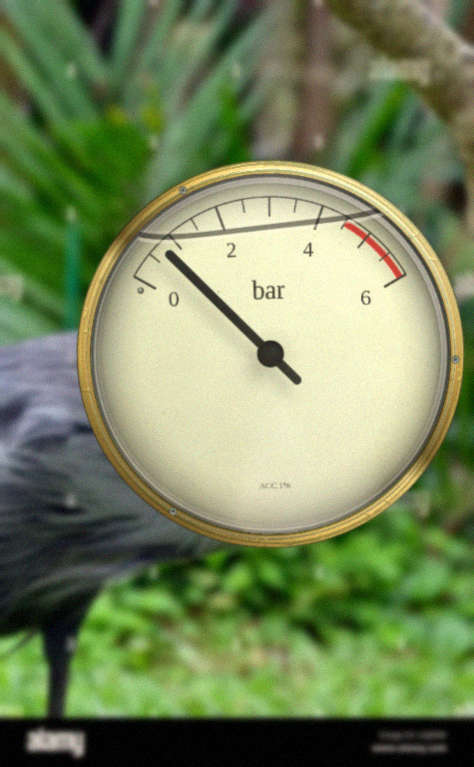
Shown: 0.75 bar
